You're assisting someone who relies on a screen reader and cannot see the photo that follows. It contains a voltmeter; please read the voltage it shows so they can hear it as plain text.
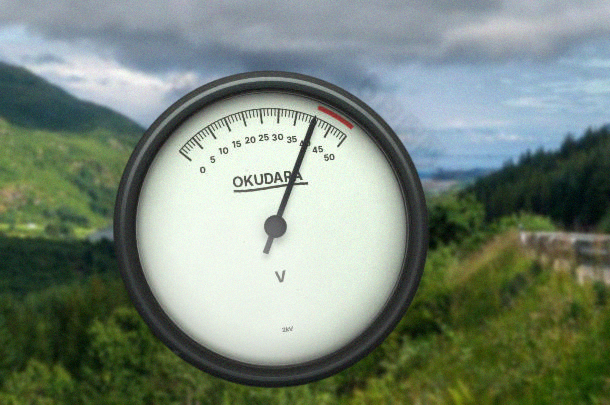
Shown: 40 V
